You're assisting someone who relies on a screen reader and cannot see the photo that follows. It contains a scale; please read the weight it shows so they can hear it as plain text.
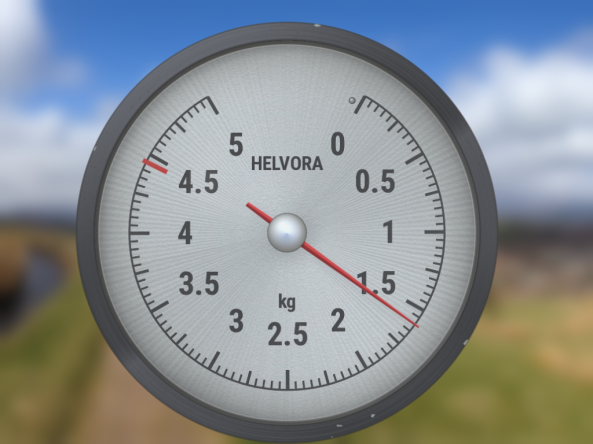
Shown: 1.6 kg
